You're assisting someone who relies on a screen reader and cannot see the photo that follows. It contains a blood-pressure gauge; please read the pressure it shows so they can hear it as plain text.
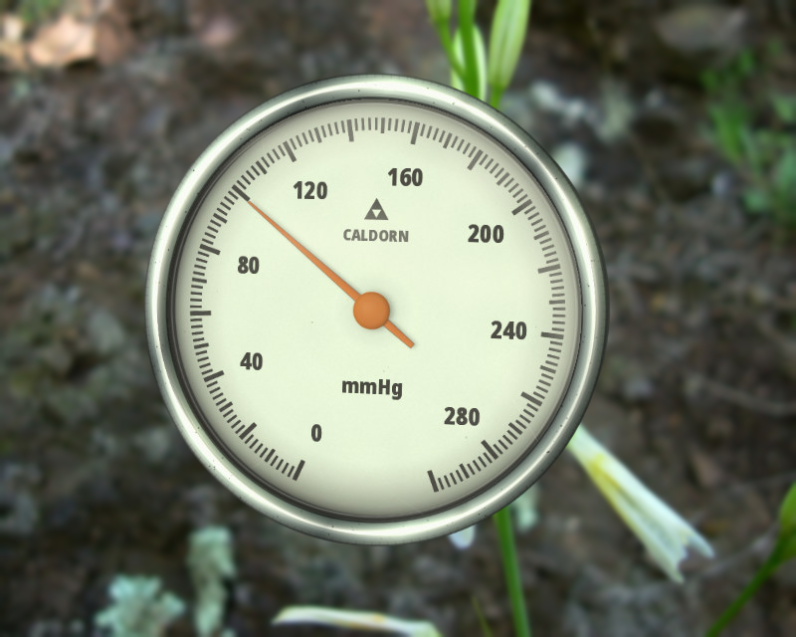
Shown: 100 mmHg
